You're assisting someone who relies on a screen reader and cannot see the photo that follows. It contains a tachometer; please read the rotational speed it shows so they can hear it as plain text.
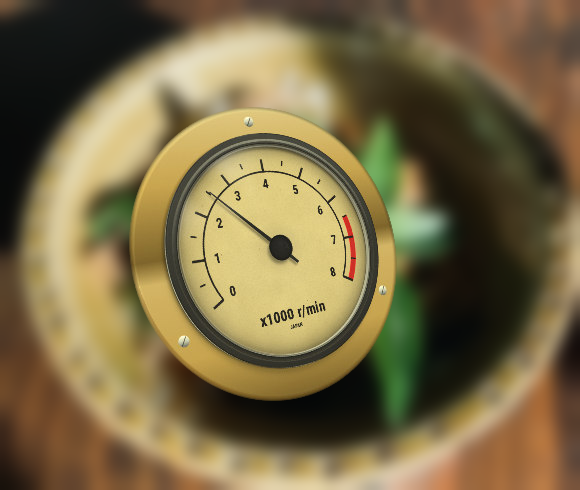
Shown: 2500 rpm
